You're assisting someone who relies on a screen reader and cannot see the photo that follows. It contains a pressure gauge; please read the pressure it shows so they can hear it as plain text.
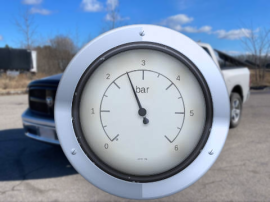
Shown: 2.5 bar
